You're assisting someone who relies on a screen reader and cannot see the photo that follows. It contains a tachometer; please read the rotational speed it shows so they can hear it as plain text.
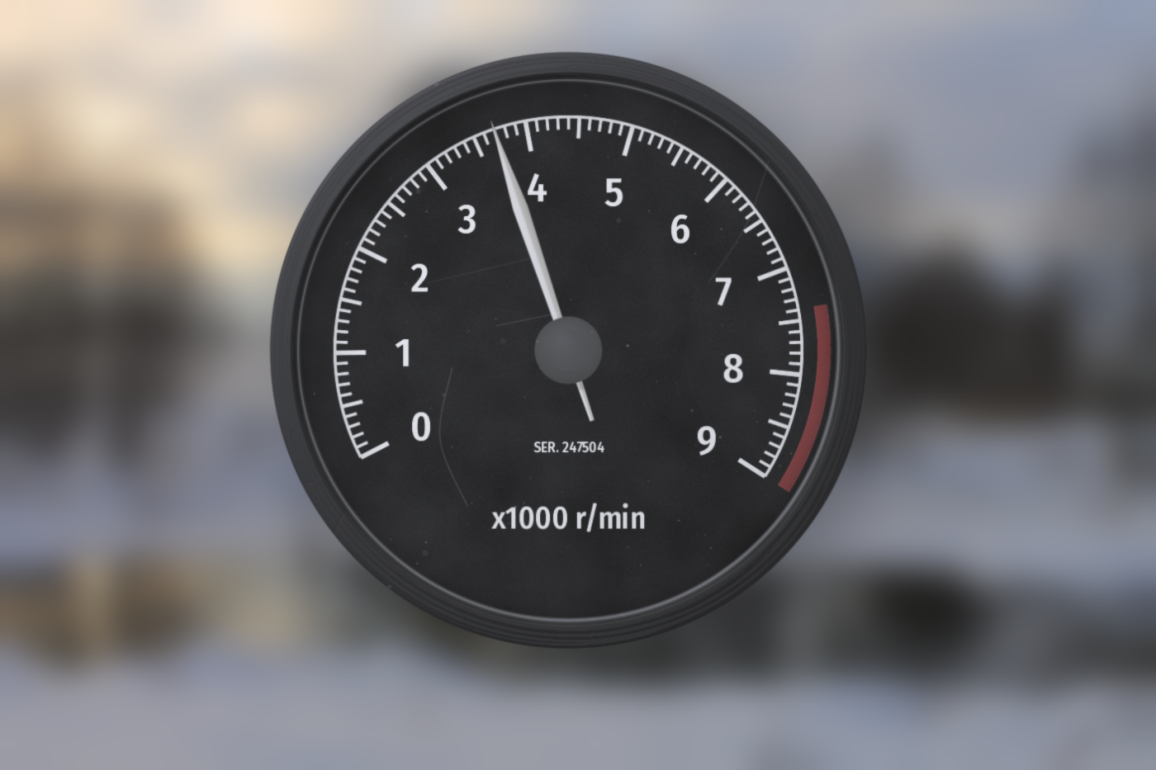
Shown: 3700 rpm
